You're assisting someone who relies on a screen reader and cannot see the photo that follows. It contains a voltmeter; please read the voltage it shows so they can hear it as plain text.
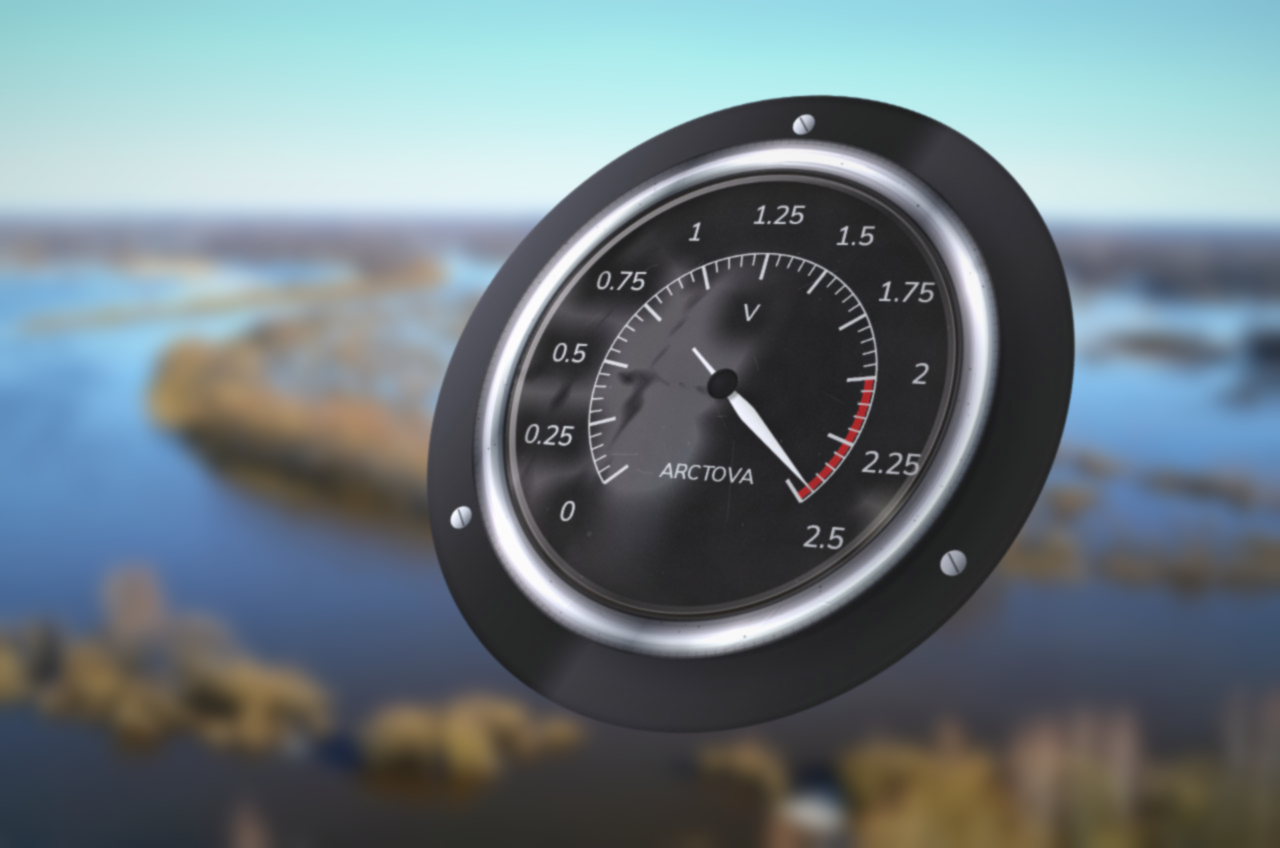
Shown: 2.45 V
